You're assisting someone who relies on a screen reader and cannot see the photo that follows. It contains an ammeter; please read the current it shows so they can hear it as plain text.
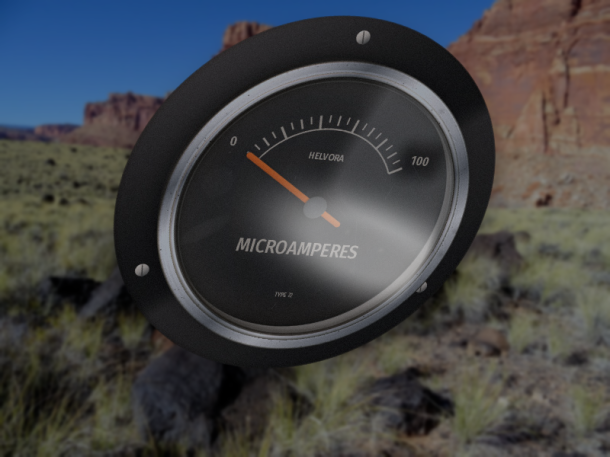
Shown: 0 µA
